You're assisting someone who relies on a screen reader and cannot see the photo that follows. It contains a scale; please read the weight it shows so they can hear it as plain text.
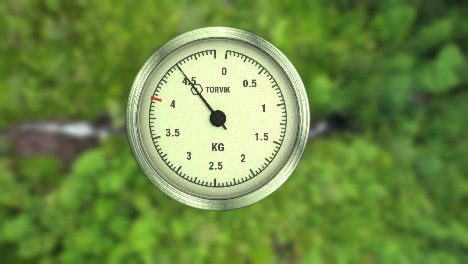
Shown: 4.5 kg
